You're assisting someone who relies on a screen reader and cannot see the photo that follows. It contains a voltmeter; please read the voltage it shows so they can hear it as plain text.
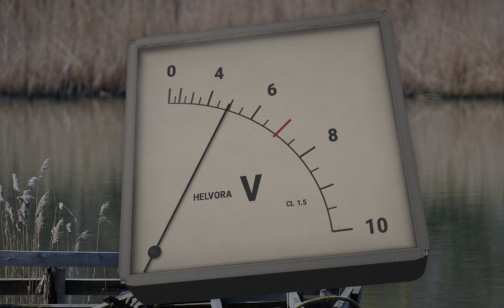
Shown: 5 V
